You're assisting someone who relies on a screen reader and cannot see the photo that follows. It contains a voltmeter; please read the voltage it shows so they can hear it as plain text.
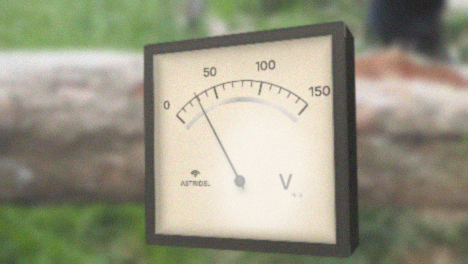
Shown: 30 V
